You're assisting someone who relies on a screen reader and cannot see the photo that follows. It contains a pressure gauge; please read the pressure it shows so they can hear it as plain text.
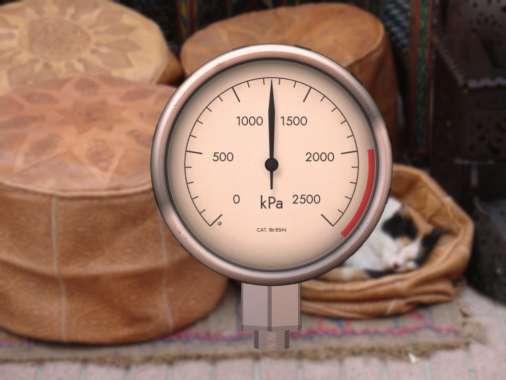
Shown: 1250 kPa
